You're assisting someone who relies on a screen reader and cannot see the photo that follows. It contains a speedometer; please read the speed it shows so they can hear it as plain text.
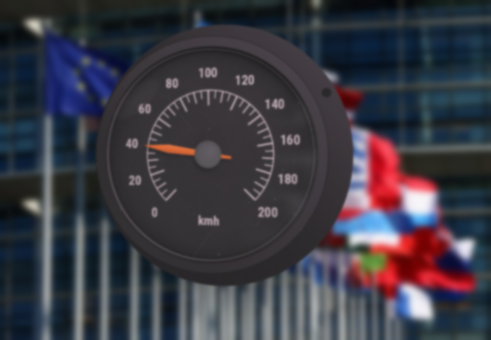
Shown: 40 km/h
